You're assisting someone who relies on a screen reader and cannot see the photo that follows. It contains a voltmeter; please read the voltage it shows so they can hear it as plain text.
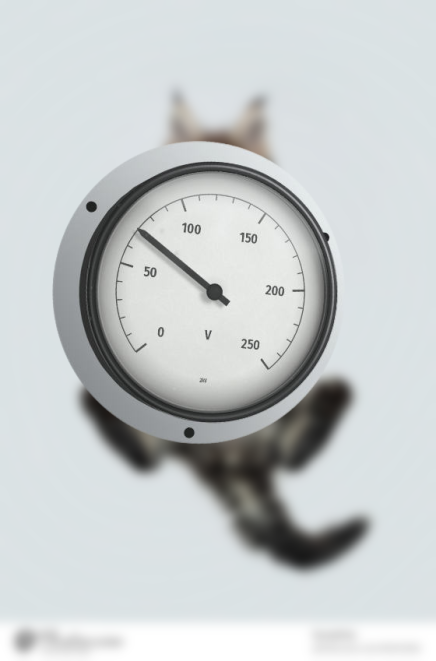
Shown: 70 V
